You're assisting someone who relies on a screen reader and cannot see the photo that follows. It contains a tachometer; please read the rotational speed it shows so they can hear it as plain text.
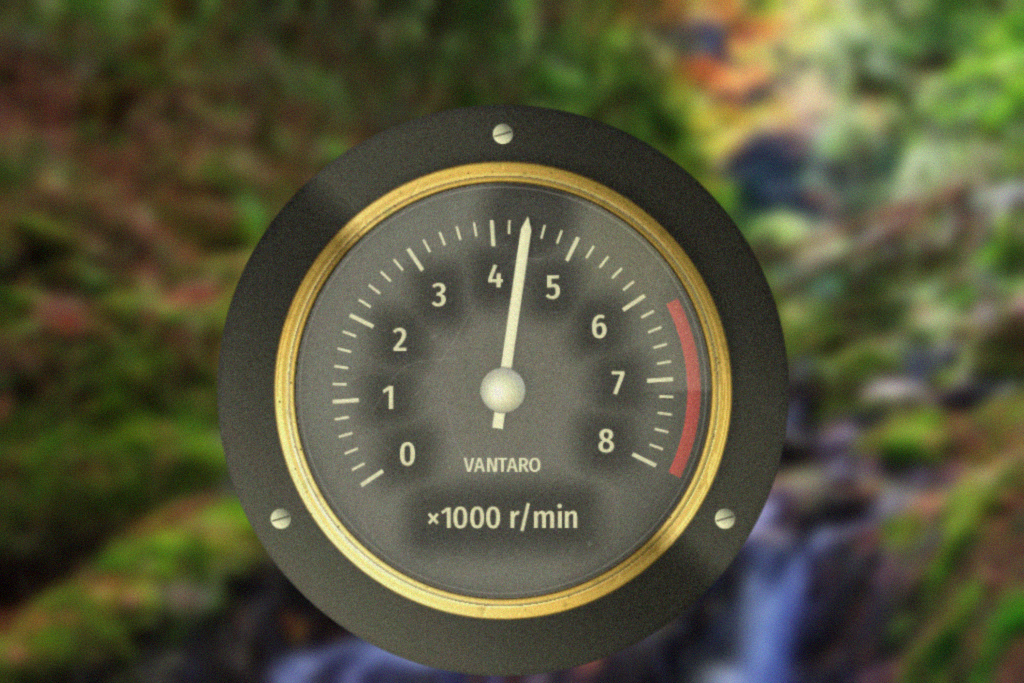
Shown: 4400 rpm
